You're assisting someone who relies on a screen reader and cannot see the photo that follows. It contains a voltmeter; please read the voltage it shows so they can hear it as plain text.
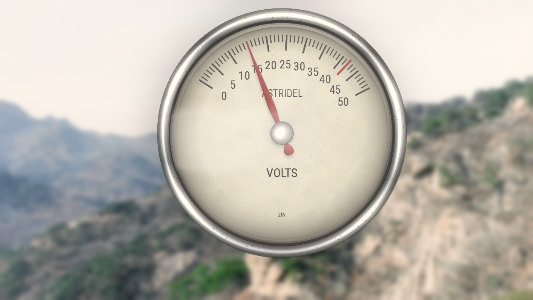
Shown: 15 V
